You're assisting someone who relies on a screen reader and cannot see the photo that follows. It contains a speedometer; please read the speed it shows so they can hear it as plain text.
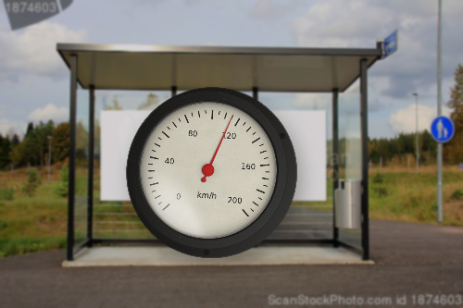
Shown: 115 km/h
